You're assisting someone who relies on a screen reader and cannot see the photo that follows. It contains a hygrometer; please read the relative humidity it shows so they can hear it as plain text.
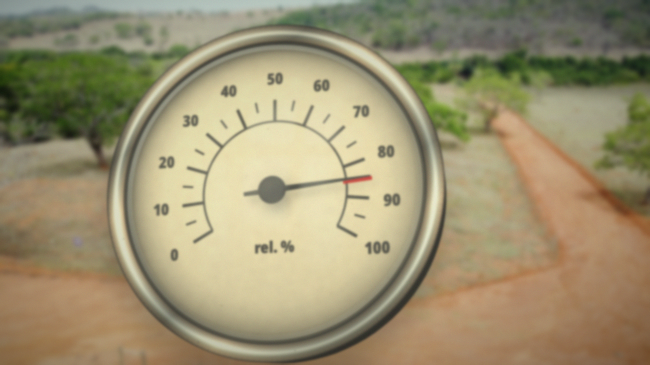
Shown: 85 %
